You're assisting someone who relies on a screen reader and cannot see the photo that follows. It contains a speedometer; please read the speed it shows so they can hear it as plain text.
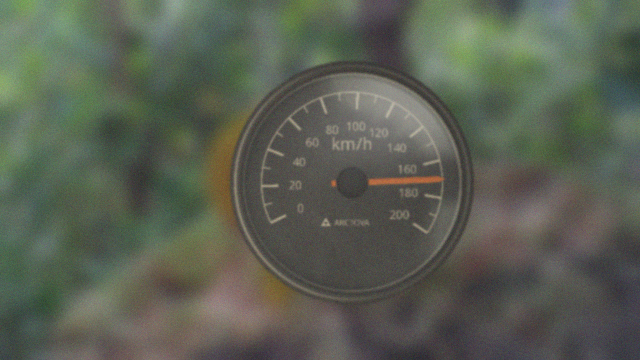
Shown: 170 km/h
